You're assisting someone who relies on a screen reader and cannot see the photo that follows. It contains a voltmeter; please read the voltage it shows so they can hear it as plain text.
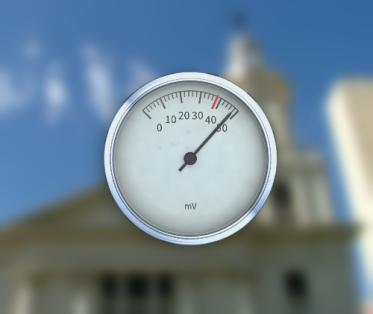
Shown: 48 mV
